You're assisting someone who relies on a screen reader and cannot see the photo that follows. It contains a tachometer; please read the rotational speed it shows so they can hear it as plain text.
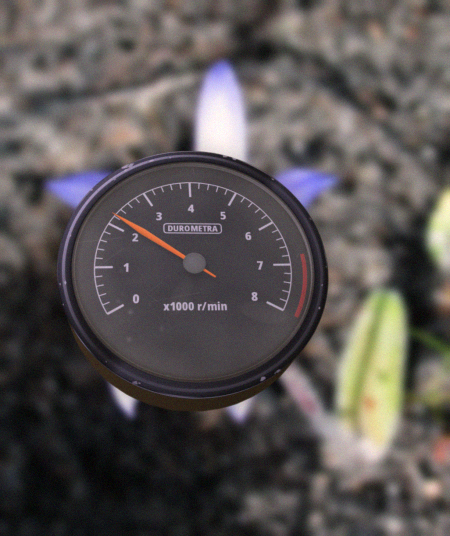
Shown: 2200 rpm
